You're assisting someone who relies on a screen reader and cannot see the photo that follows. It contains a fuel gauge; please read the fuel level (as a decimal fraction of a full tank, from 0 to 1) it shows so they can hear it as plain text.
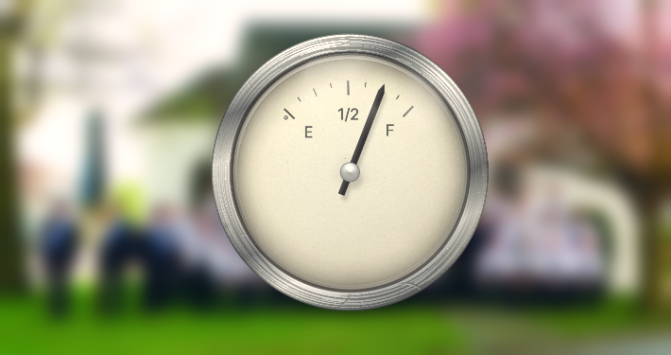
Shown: 0.75
